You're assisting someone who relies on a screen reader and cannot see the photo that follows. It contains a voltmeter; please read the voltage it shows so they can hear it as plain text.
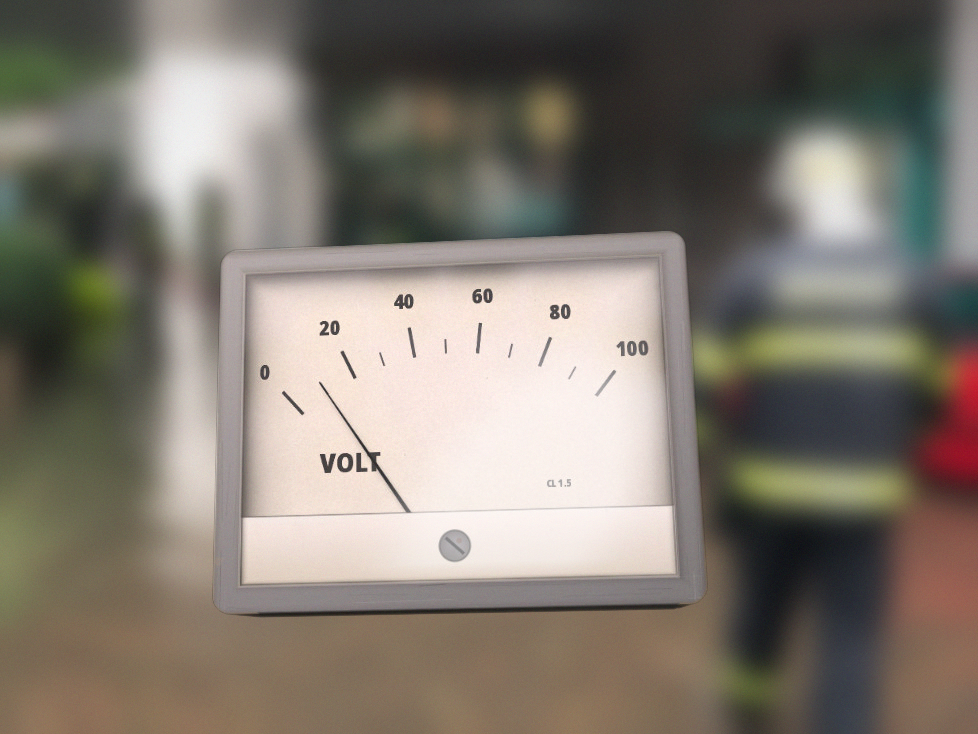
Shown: 10 V
